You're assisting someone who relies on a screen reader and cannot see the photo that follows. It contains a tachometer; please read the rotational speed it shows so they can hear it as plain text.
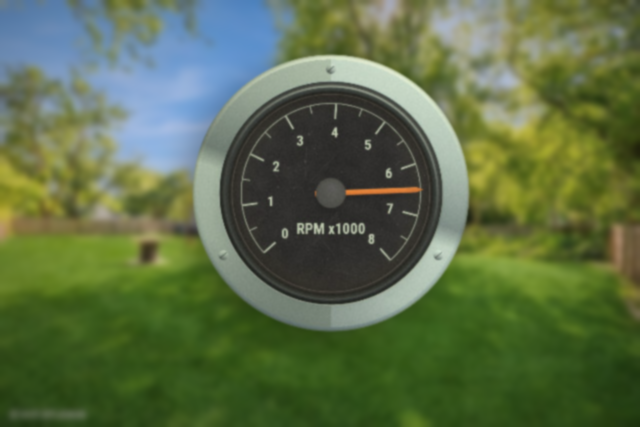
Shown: 6500 rpm
